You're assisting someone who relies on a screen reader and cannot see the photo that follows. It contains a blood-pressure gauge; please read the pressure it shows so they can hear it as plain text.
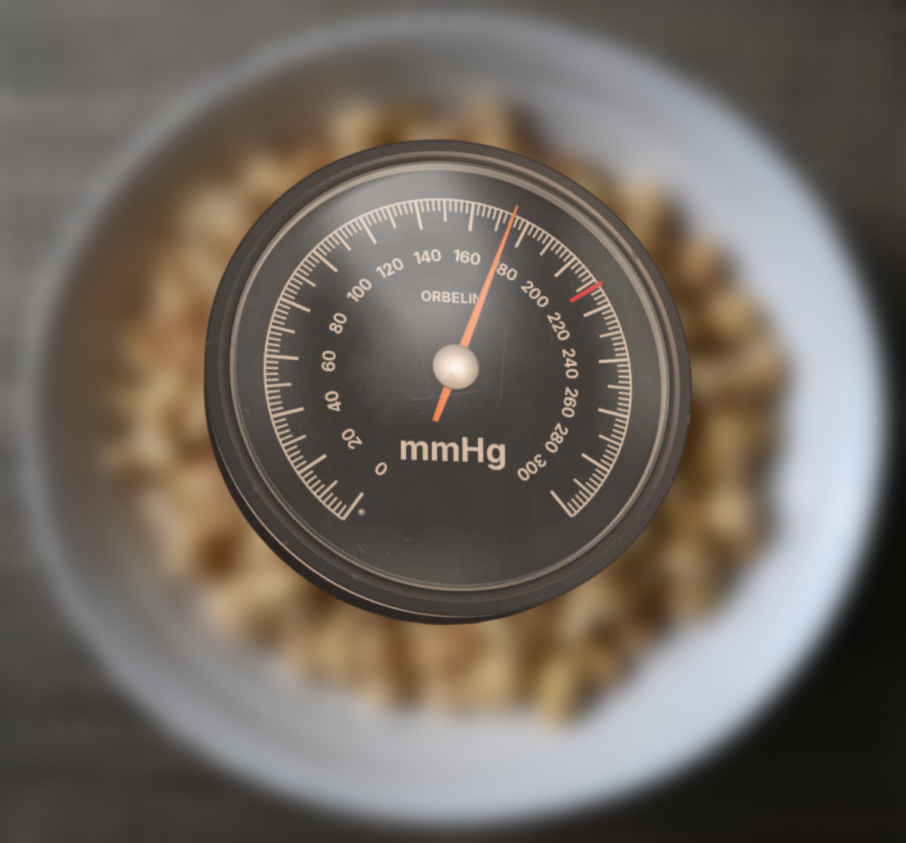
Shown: 174 mmHg
